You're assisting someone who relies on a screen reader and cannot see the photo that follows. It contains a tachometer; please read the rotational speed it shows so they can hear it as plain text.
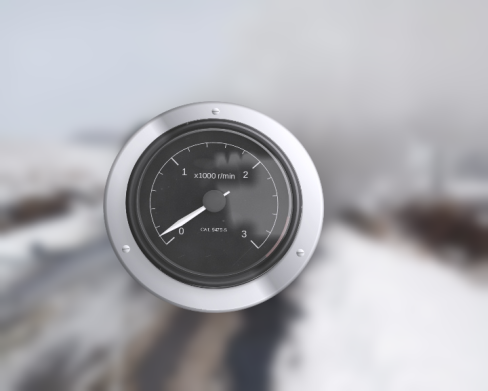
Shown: 100 rpm
